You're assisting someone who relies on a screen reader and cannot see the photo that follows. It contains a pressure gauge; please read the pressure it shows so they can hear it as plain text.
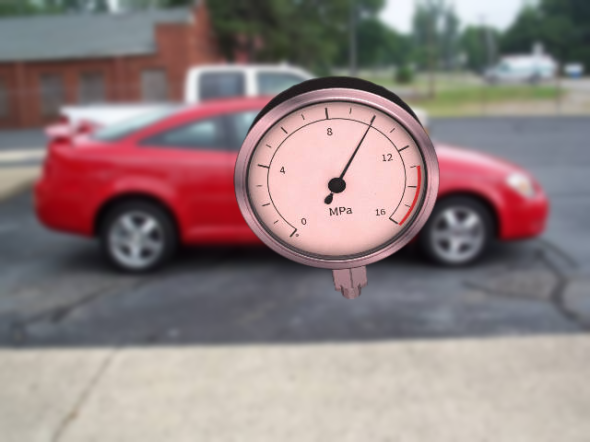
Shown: 10 MPa
